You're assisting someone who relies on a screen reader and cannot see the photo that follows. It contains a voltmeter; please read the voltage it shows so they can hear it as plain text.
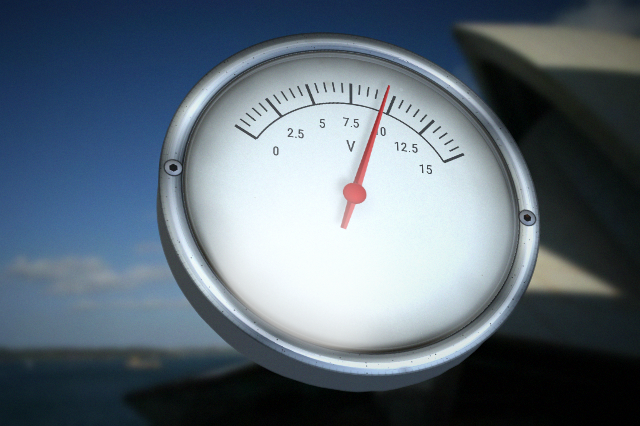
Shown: 9.5 V
